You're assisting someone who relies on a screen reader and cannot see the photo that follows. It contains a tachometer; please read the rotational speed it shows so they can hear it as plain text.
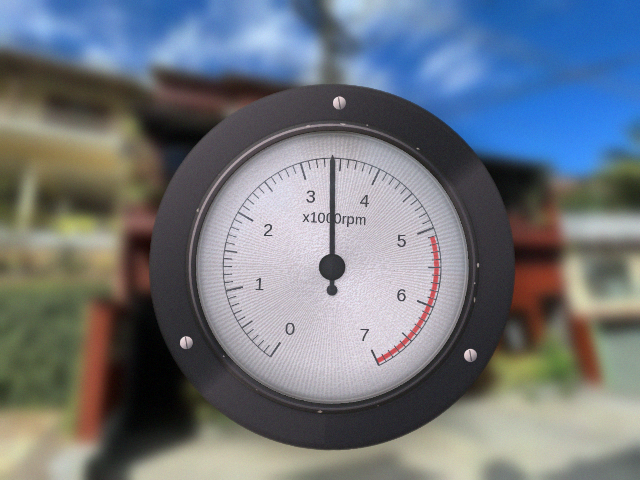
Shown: 3400 rpm
